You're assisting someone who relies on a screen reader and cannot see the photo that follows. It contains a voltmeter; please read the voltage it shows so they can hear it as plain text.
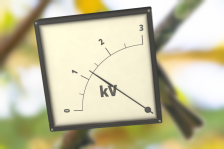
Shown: 1.25 kV
